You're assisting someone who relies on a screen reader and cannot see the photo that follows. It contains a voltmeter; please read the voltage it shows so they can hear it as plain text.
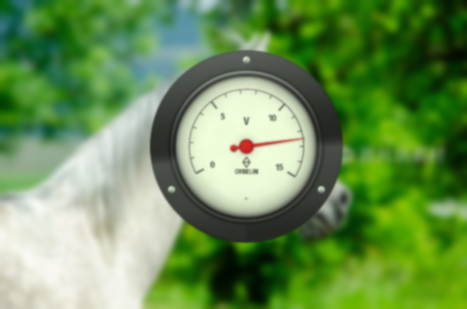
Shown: 12.5 V
